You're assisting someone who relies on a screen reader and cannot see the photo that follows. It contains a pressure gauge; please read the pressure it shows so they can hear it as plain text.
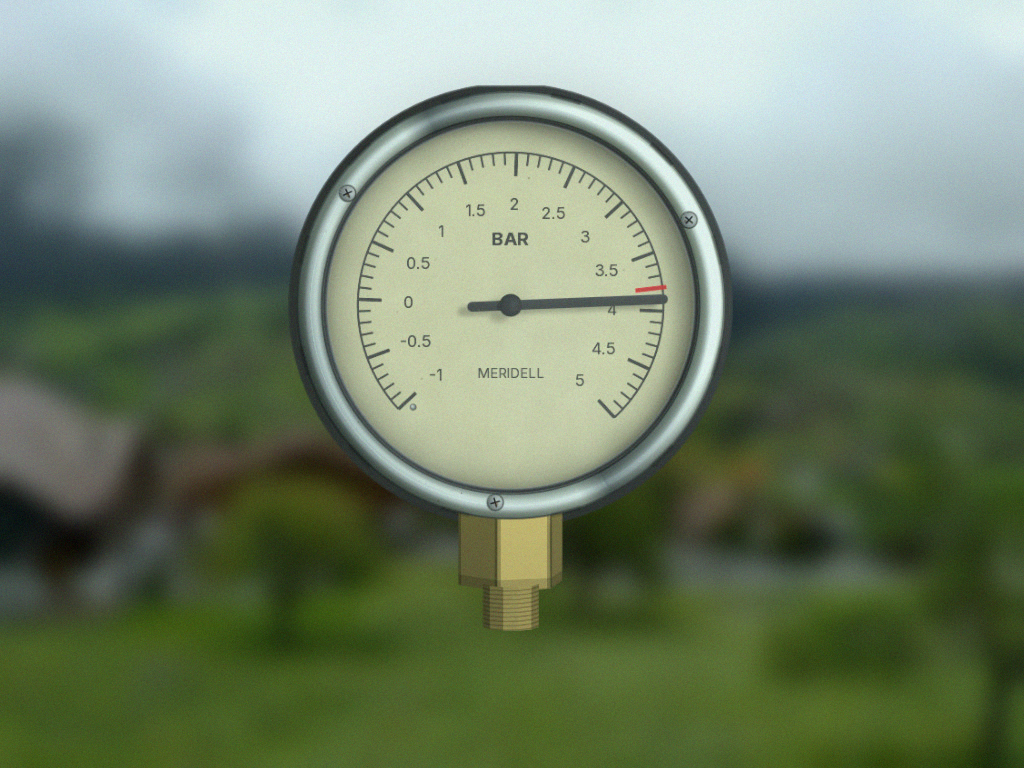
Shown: 3.9 bar
